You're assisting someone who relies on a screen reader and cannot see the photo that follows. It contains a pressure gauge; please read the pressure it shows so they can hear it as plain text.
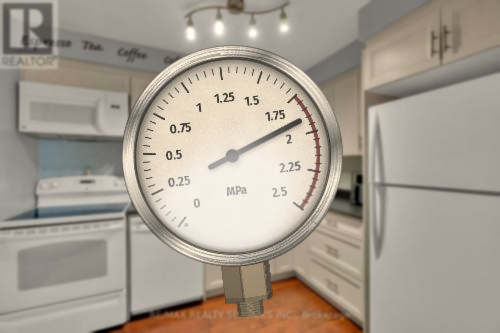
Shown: 1.9 MPa
